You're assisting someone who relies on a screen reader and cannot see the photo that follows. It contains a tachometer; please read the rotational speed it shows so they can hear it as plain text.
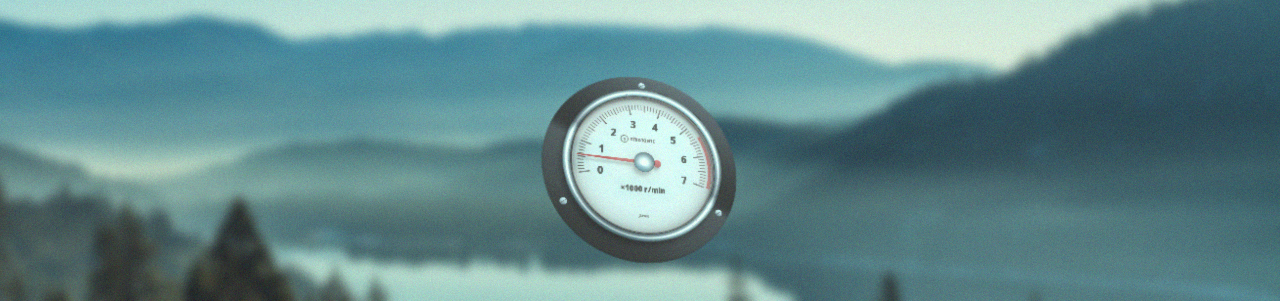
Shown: 500 rpm
